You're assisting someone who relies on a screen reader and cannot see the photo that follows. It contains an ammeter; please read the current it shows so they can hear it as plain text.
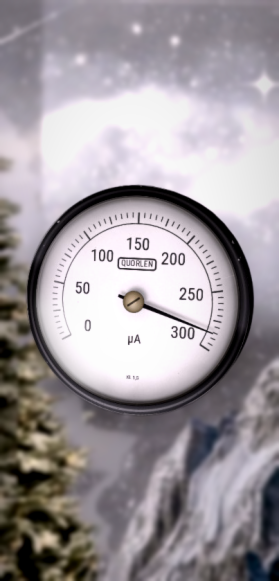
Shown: 285 µA
